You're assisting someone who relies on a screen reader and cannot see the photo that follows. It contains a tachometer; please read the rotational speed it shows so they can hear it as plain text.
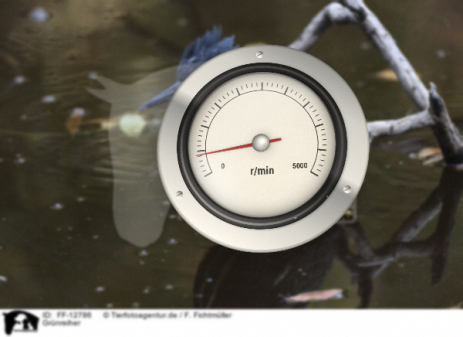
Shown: 400 rpm
